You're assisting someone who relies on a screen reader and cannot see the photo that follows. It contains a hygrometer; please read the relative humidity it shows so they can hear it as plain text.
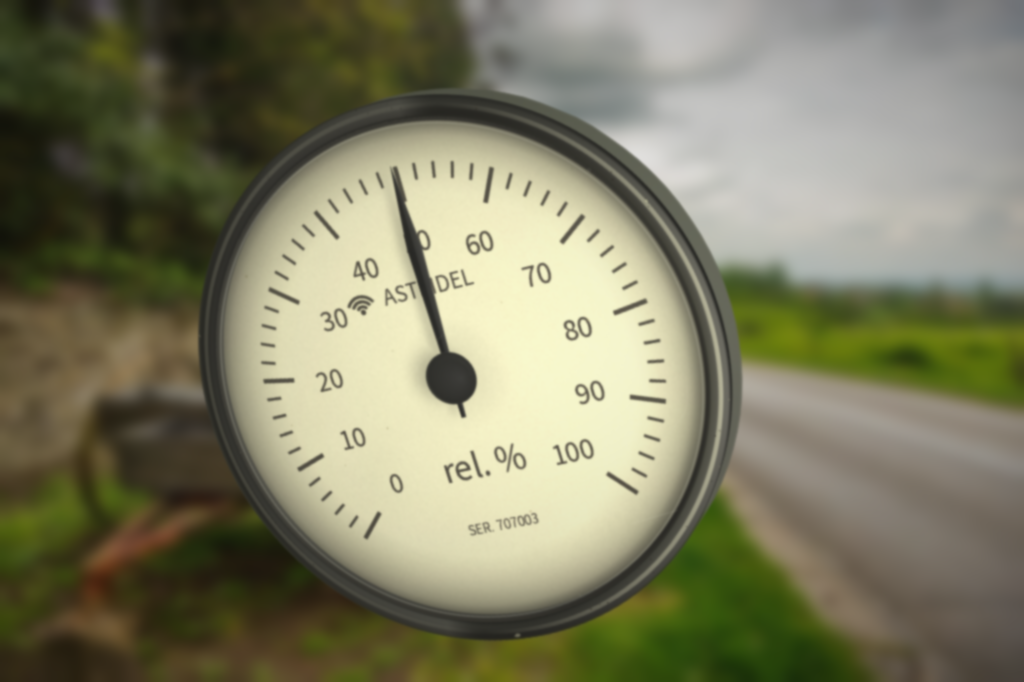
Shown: 50 %
